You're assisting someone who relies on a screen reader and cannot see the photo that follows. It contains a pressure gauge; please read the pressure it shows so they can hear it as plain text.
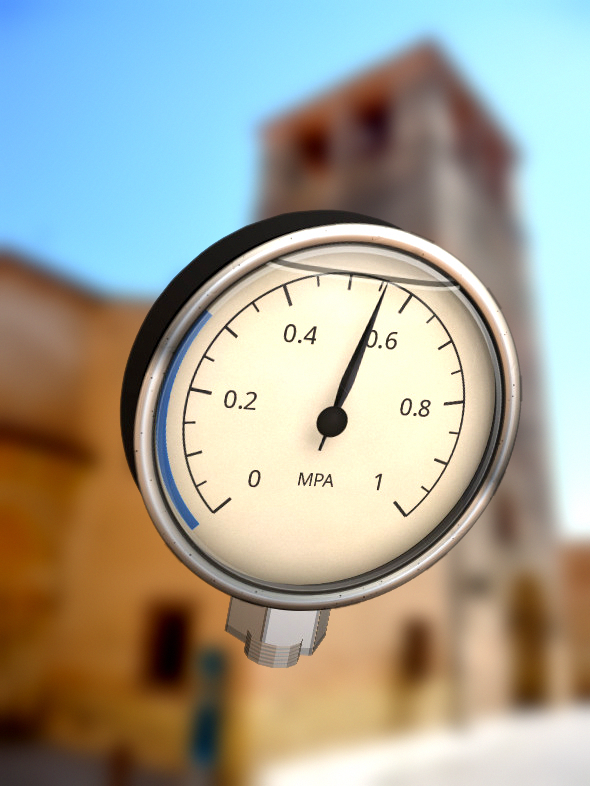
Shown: 0.55 MPa
